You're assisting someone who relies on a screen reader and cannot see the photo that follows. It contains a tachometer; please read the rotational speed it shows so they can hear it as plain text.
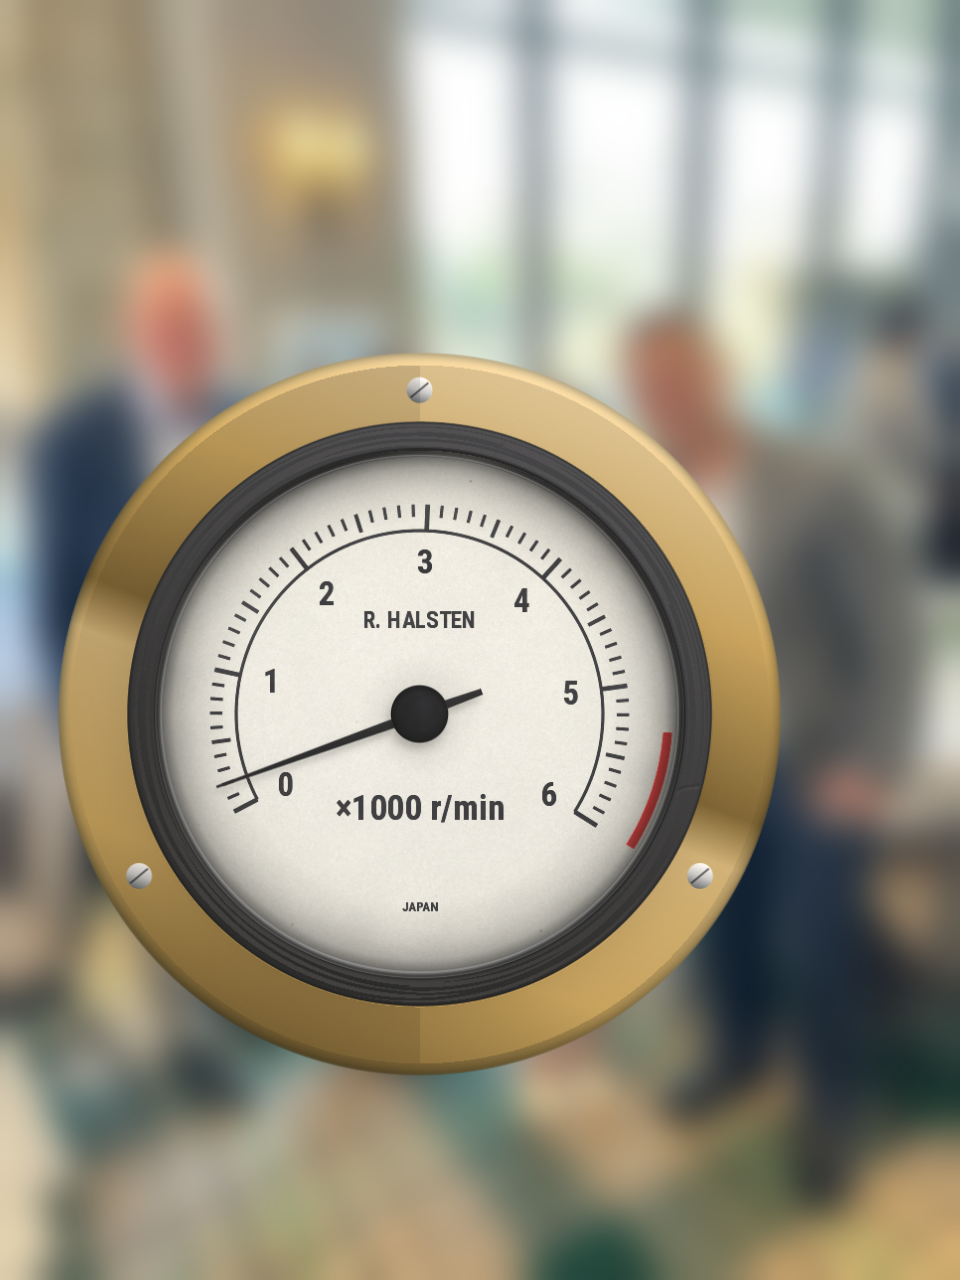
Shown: 200 rpm
